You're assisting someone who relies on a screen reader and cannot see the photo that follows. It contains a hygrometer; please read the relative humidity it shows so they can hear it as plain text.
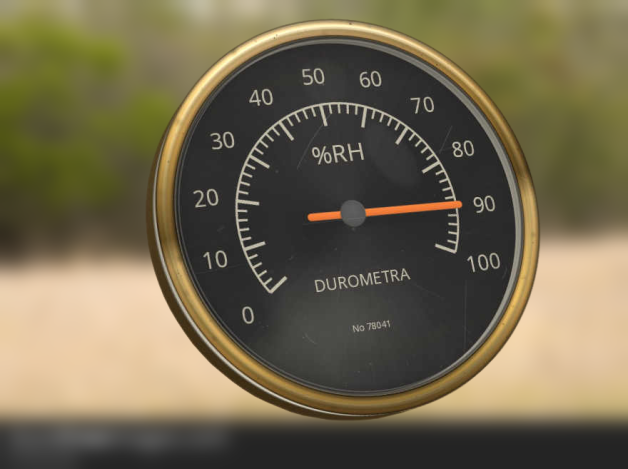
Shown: 90 %
